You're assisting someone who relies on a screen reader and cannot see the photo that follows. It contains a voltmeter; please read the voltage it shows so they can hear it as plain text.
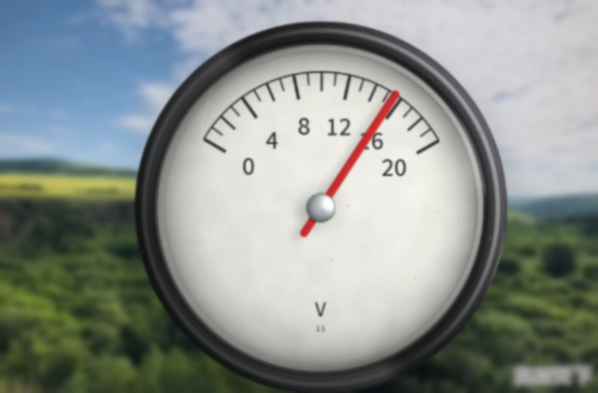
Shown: 15.5 V
